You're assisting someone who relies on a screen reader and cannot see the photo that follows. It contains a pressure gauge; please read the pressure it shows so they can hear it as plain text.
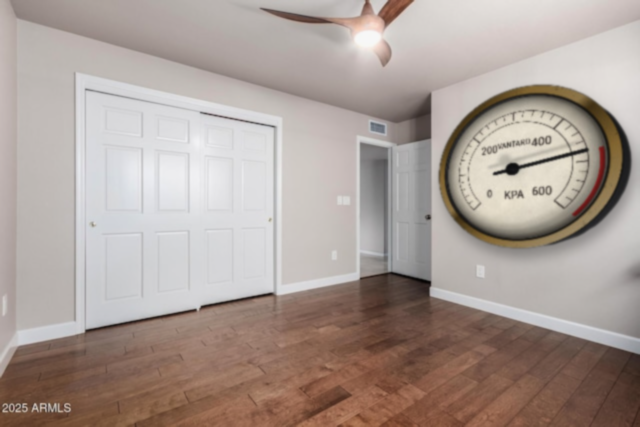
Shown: 480 kPa
